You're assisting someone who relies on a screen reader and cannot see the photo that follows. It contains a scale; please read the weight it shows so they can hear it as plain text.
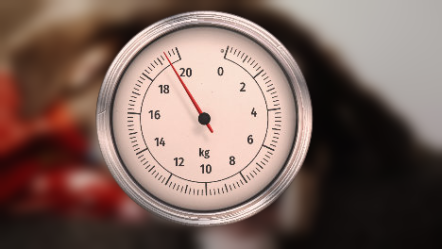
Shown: 19.4 kg
